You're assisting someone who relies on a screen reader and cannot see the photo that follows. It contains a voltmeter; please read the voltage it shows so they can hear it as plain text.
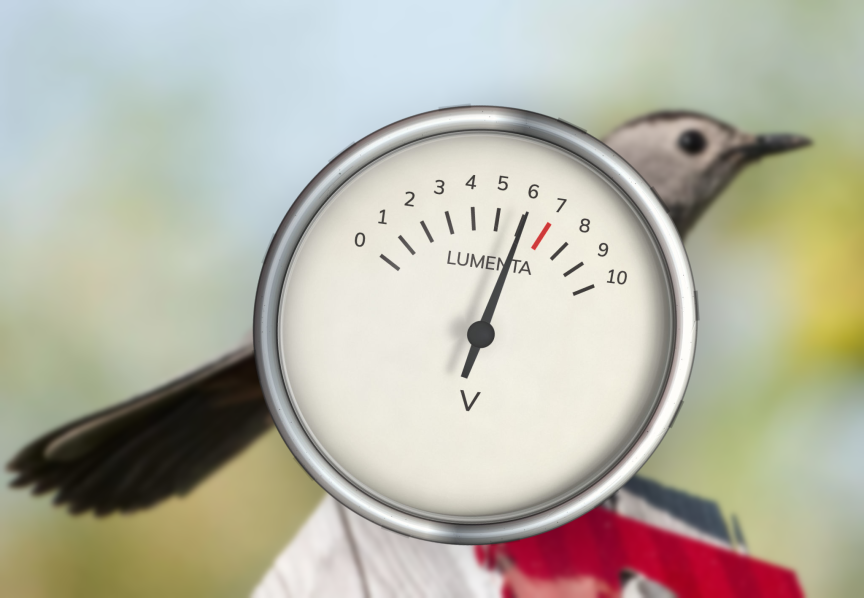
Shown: 6 V
